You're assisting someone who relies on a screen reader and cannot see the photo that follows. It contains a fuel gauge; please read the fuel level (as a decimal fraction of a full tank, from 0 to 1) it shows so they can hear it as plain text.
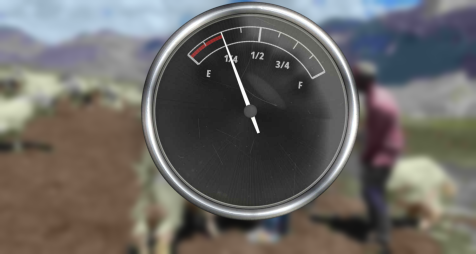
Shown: 0.25
